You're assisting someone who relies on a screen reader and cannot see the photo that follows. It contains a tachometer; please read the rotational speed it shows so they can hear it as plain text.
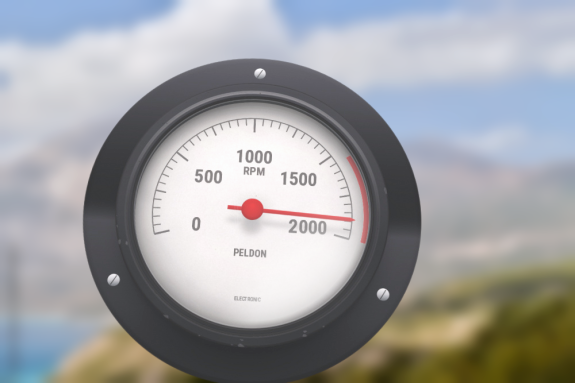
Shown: 1900 rpm
